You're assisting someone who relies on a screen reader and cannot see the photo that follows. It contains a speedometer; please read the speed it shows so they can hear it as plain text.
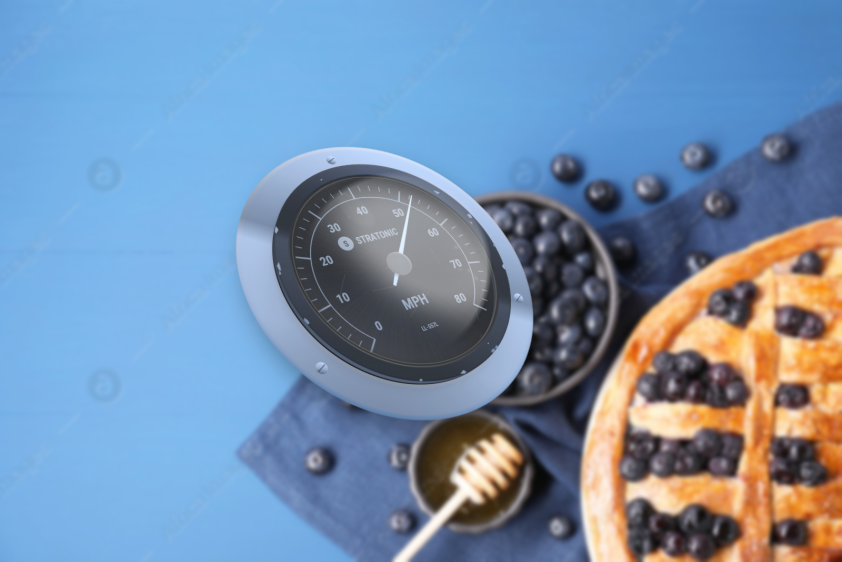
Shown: 52 mph
